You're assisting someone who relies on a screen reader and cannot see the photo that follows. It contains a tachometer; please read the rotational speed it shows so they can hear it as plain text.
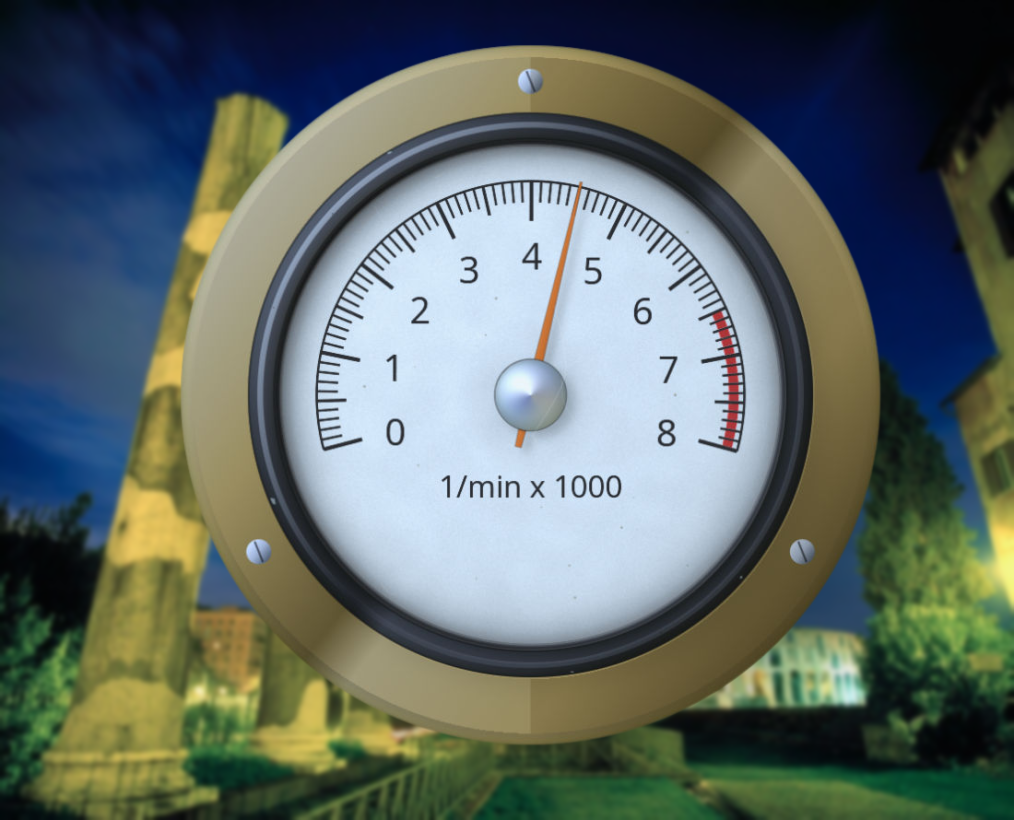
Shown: 4500 rpm
